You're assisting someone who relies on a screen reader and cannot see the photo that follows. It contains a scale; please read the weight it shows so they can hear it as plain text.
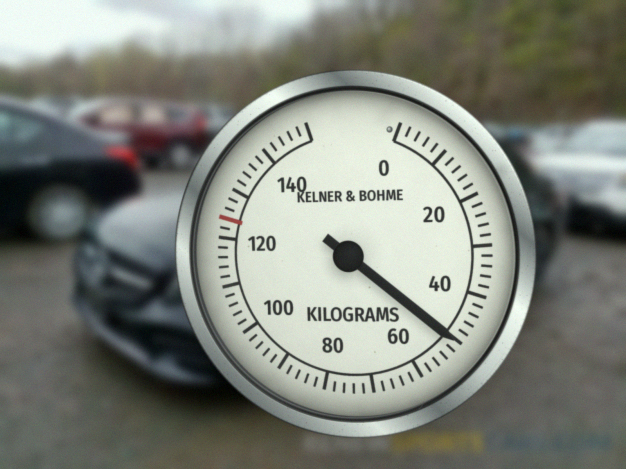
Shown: 50 kg
